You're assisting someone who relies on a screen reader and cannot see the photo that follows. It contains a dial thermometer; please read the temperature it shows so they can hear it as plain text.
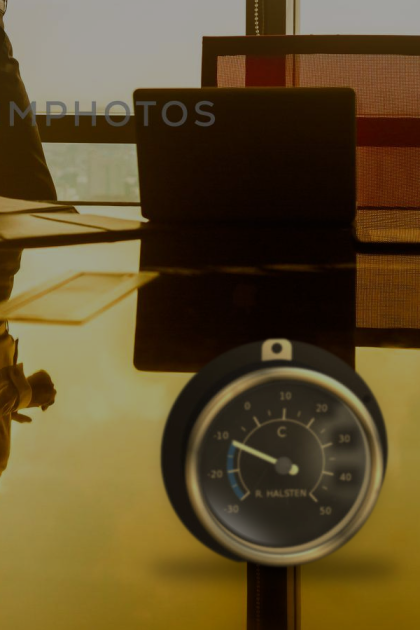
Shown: -10 °C
